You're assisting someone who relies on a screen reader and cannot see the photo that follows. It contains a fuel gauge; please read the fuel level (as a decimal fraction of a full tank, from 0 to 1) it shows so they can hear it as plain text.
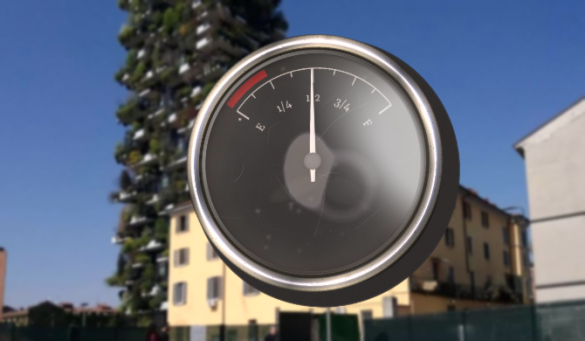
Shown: 0.5
